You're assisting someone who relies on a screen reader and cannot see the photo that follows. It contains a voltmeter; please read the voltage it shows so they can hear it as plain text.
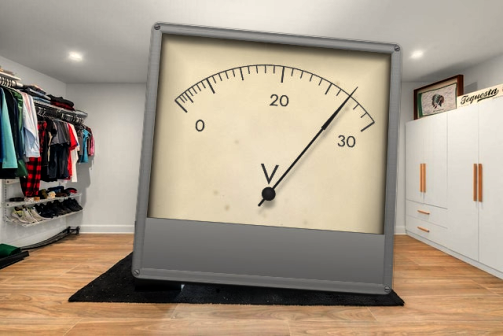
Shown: 27 V
